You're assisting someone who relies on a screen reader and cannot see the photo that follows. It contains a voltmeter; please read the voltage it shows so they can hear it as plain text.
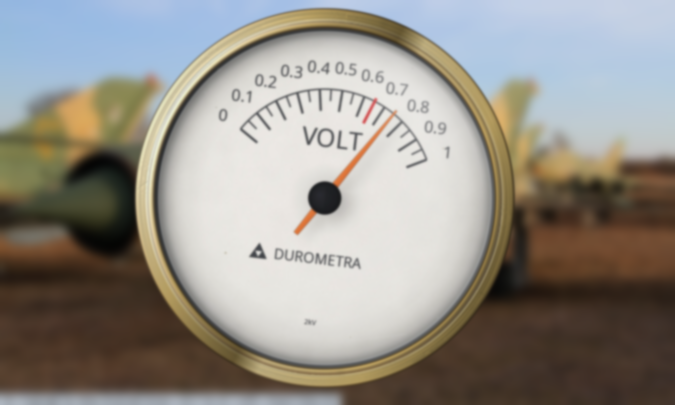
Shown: 0.75 V
